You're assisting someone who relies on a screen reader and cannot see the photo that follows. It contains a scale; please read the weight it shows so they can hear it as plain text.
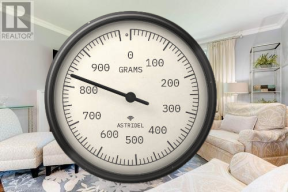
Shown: 830 g
